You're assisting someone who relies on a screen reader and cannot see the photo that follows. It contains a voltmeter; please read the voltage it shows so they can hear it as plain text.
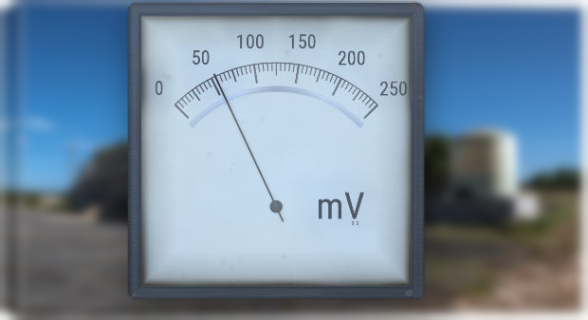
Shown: 55 mV
